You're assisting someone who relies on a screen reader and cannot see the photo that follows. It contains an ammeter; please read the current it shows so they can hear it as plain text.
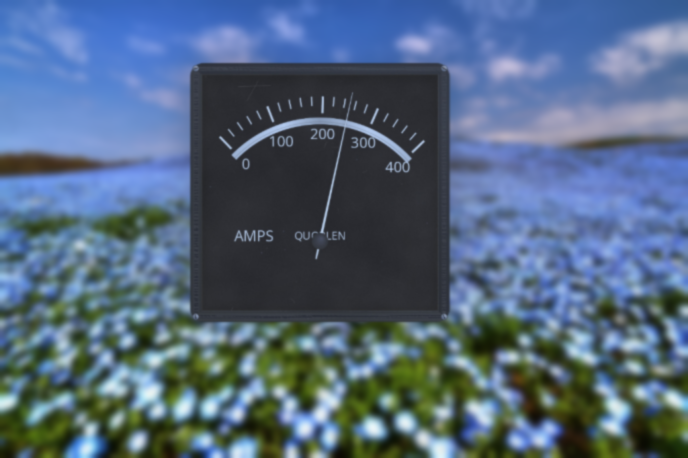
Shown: 250 A
